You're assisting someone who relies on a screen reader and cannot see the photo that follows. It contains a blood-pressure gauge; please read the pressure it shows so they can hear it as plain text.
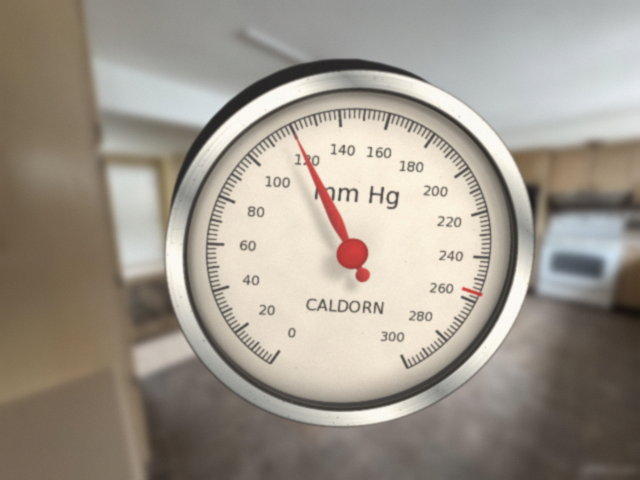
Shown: 120 mmHg
